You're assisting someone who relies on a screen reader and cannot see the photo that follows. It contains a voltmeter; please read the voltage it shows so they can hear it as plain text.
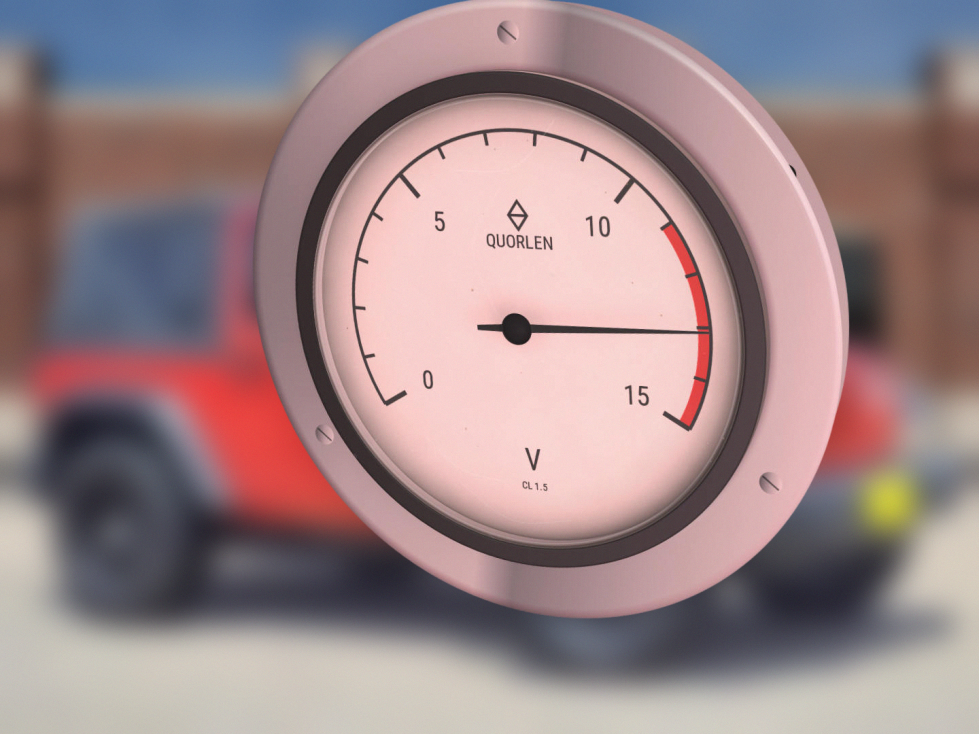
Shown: 13 V
